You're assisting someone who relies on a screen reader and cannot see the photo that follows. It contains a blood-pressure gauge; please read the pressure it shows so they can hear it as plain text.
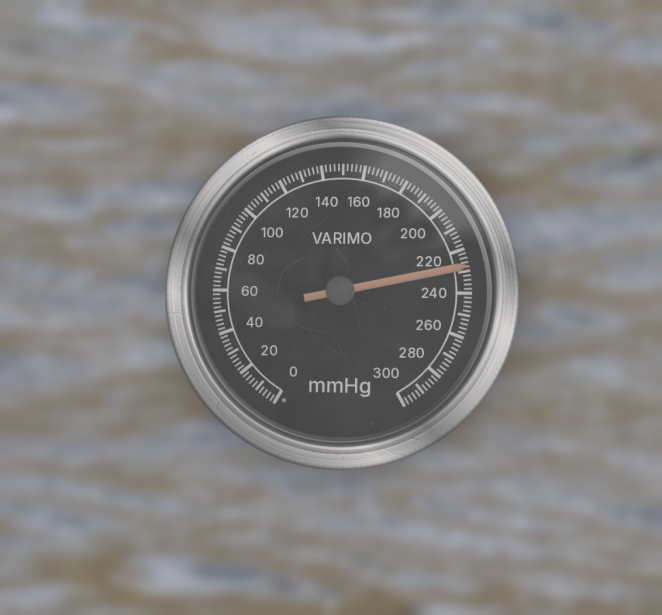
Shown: 228 mmHg
